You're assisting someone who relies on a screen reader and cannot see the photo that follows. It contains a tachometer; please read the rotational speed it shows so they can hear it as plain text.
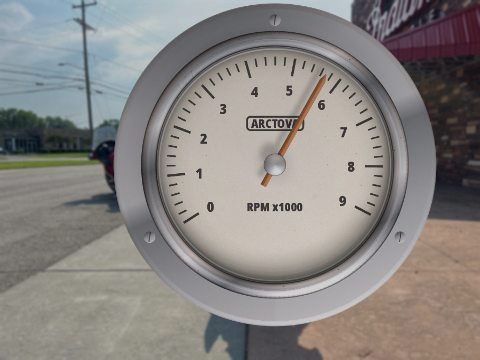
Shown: 5700 rpm
